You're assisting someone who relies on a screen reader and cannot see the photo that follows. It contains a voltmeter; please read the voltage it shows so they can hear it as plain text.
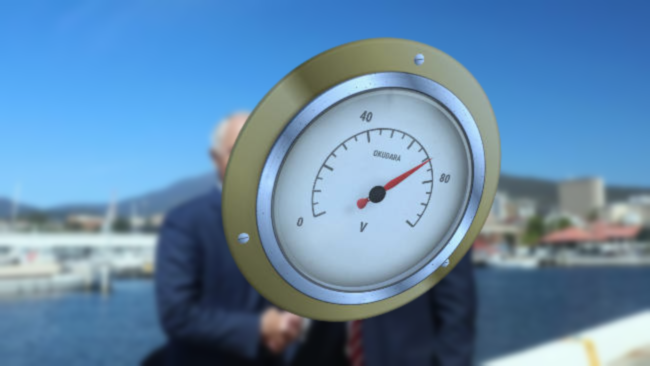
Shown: 70 V
